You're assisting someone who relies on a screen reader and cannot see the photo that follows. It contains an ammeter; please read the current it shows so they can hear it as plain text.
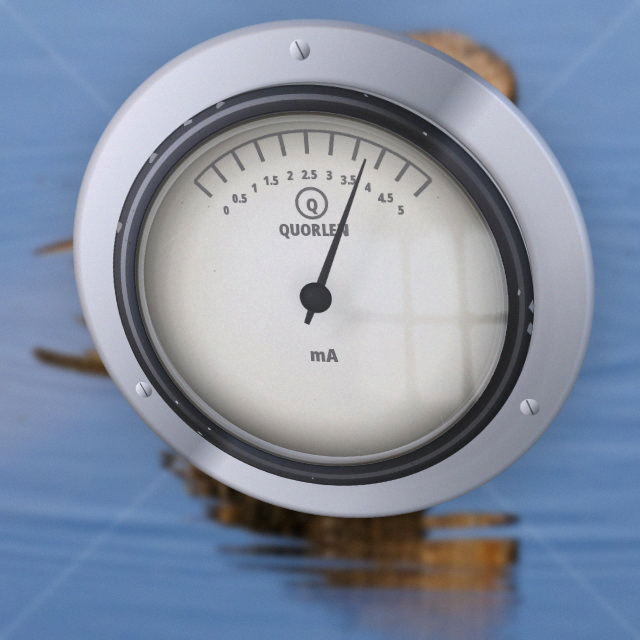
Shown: 3.75 mA
